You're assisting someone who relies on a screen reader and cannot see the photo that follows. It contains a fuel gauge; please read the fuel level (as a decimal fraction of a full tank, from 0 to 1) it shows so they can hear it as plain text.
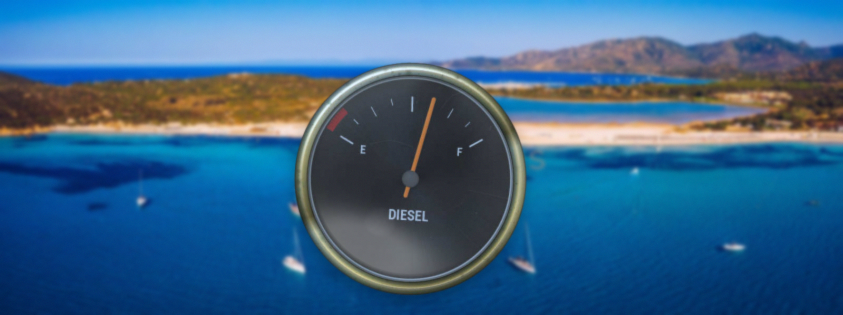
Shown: 0.625
